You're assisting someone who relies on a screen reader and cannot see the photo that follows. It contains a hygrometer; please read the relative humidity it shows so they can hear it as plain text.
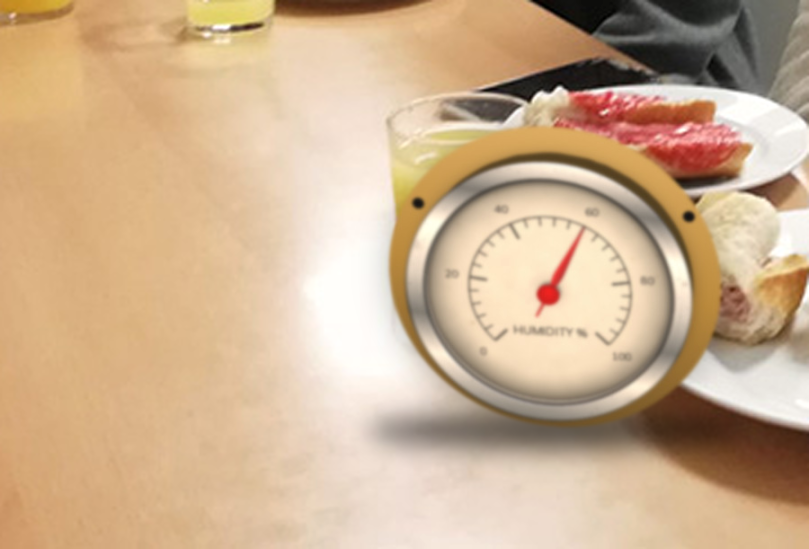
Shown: 60 %
